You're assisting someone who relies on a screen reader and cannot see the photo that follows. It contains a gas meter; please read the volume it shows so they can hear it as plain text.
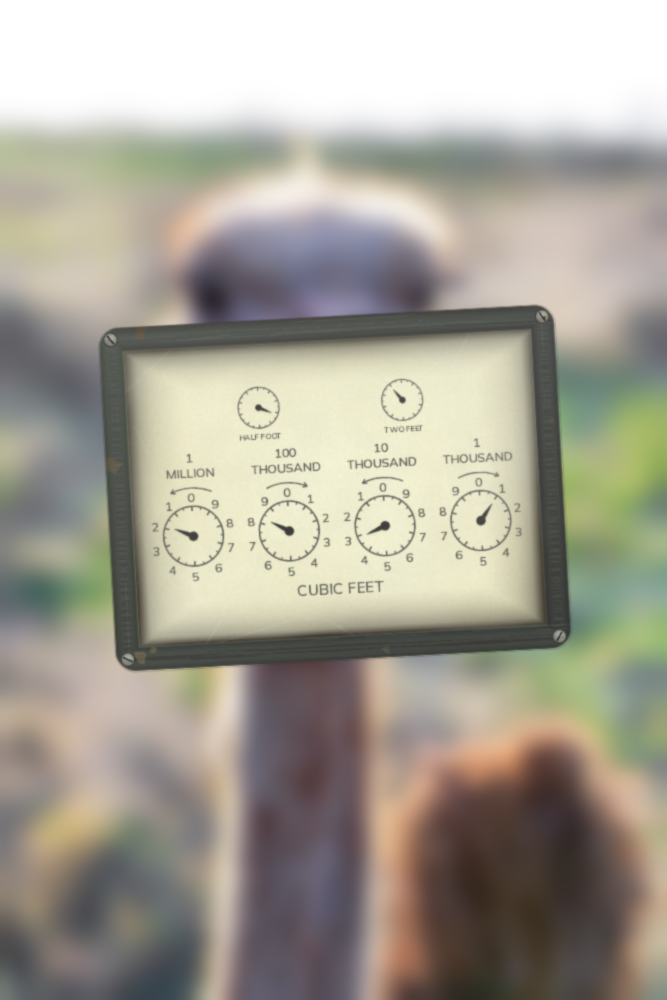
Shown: 183100 ft³
